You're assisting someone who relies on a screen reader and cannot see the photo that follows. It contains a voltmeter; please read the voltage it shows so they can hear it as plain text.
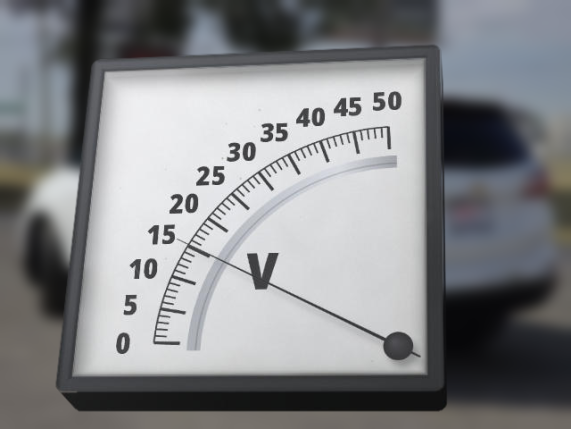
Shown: 15 V
